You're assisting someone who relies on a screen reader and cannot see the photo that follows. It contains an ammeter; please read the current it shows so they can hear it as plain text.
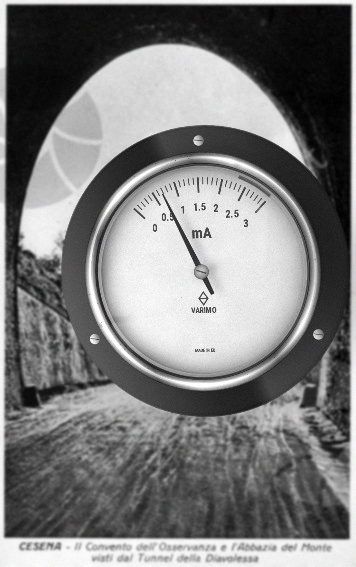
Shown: 0.7 mA
